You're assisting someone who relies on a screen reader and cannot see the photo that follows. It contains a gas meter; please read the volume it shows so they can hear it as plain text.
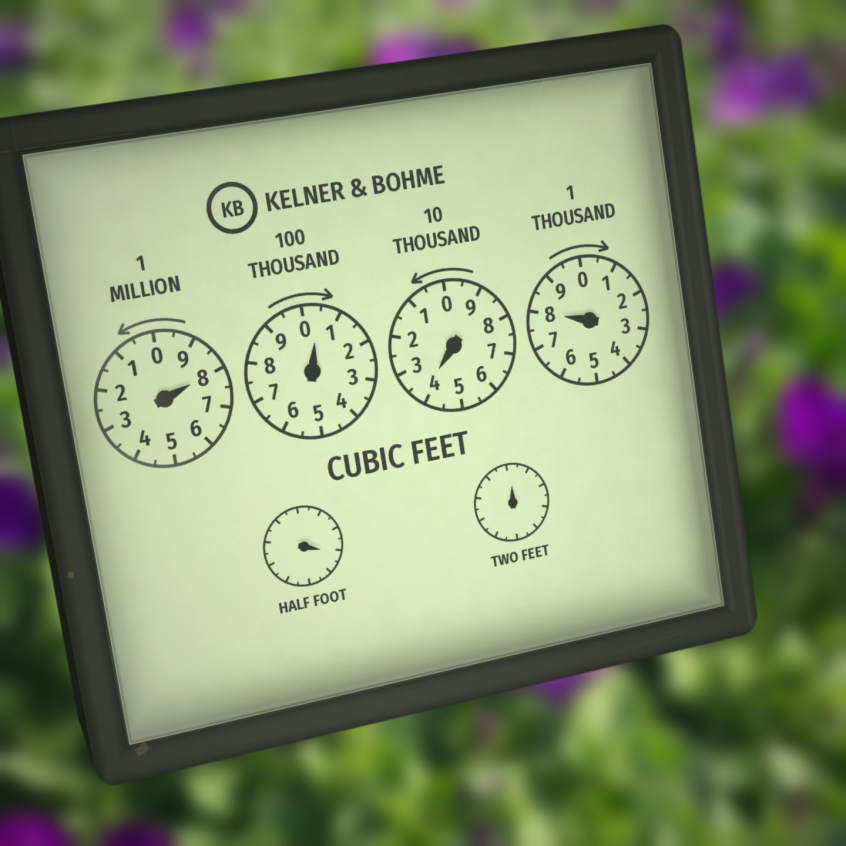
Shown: 803800 ft³
